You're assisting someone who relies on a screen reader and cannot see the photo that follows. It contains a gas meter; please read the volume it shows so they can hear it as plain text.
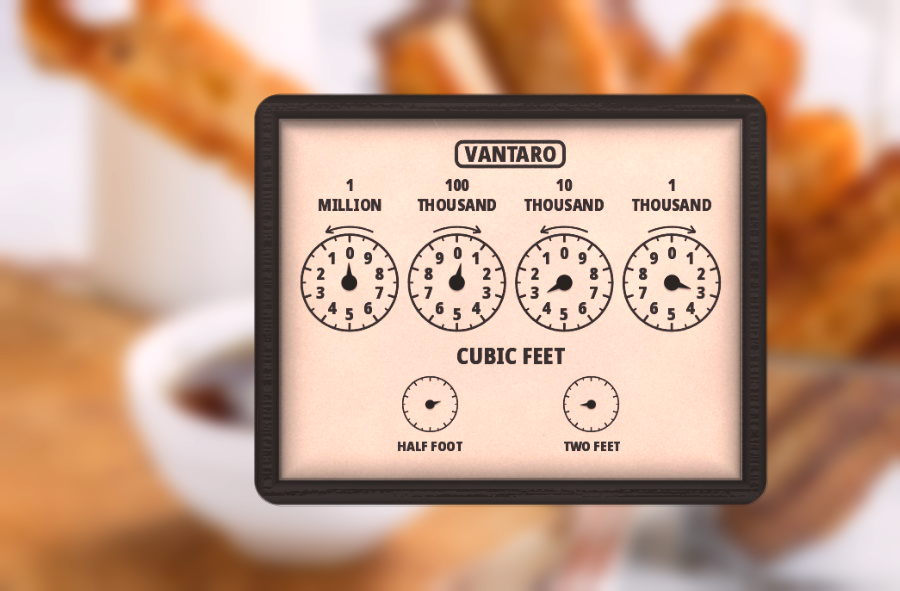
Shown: 3300 ft³
